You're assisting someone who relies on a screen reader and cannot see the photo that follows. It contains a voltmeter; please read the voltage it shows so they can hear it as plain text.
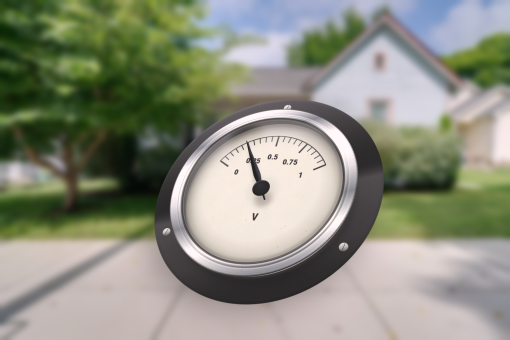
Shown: 0.25 V
